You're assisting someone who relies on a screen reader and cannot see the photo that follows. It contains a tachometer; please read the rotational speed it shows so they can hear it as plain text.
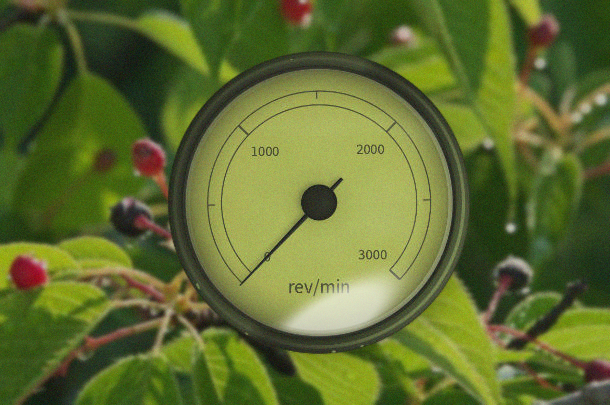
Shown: 0 rpm
